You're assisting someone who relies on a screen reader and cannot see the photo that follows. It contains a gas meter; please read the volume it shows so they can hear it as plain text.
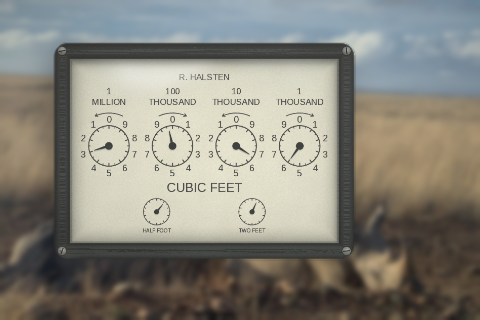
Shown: 296600 ft³
